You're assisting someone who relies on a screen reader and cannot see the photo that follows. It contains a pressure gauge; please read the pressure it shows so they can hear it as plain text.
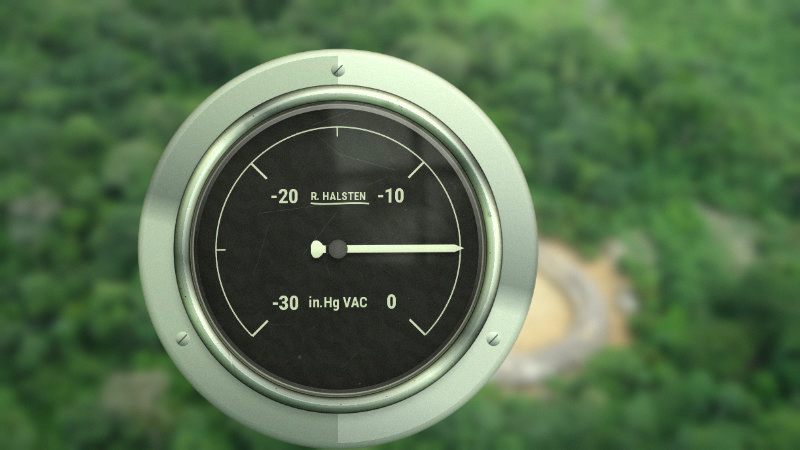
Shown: -5 inHg
